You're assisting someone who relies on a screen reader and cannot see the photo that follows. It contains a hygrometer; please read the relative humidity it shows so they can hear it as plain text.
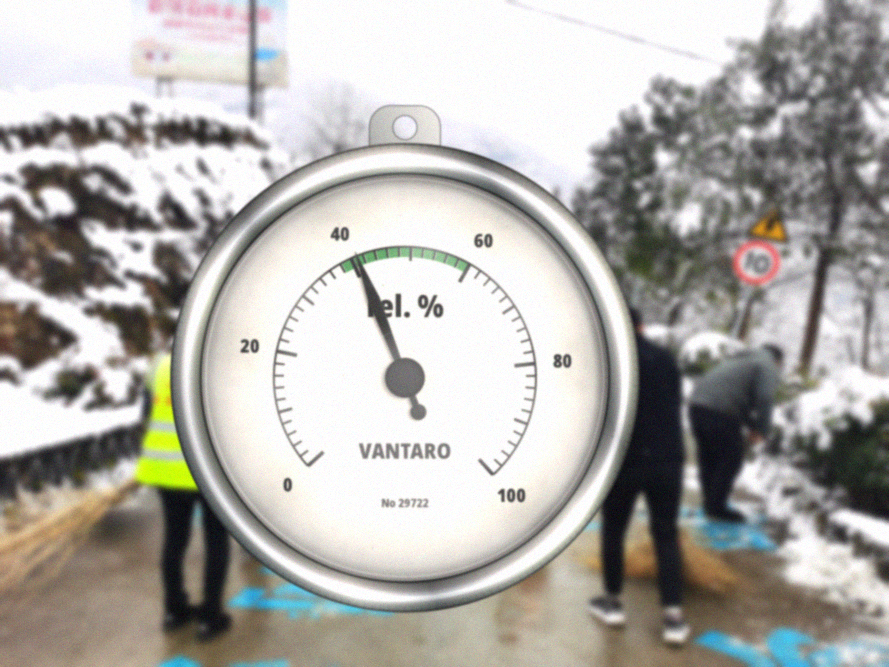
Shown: 41 %
